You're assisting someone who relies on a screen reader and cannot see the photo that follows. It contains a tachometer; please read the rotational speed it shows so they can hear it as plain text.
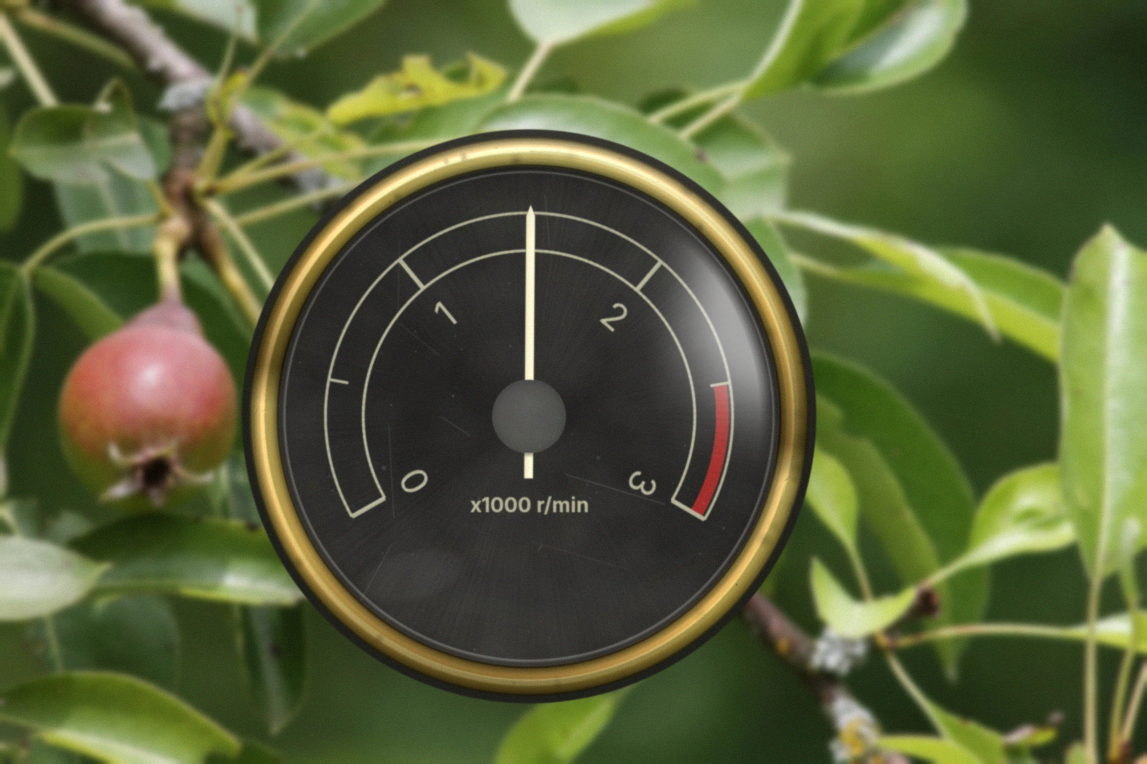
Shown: 1500 rpm
